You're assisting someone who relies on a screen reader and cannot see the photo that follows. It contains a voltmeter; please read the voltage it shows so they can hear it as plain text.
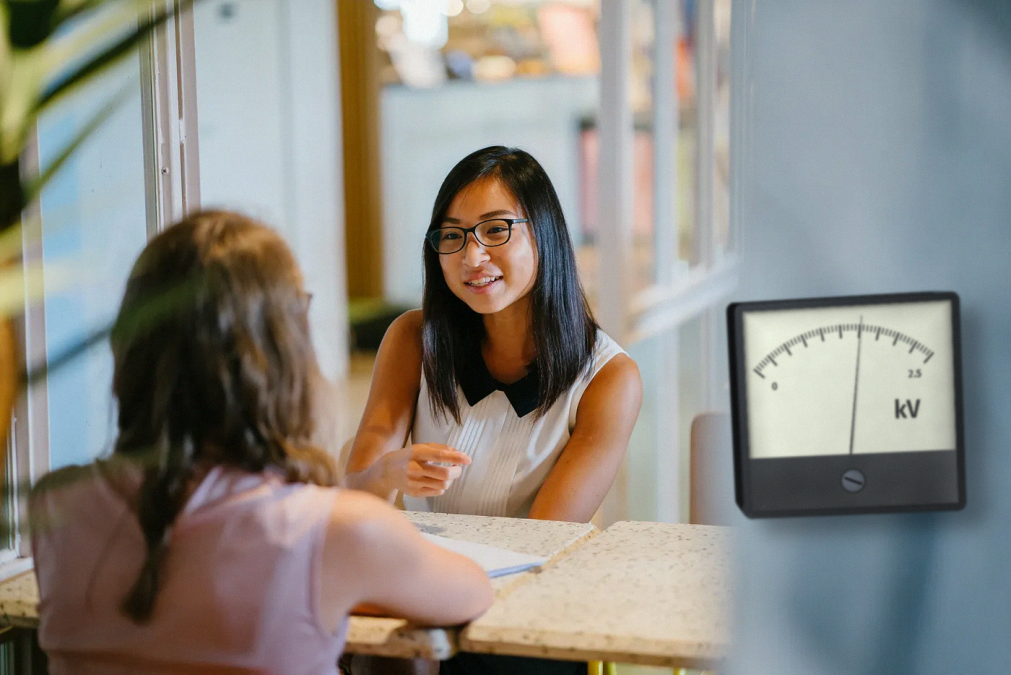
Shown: 1.5 kV
